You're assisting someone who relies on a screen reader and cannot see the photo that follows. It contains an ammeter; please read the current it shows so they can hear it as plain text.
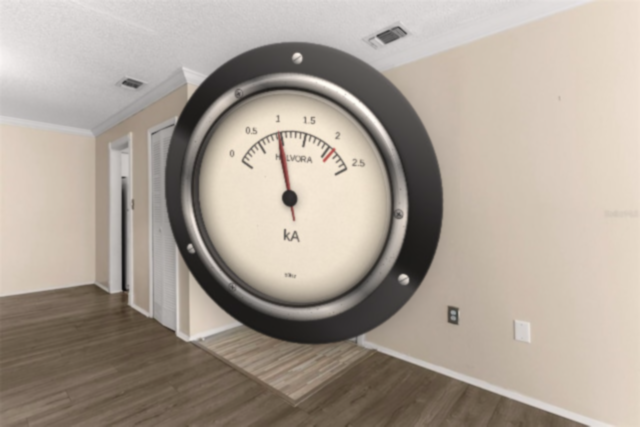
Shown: 1 kA
